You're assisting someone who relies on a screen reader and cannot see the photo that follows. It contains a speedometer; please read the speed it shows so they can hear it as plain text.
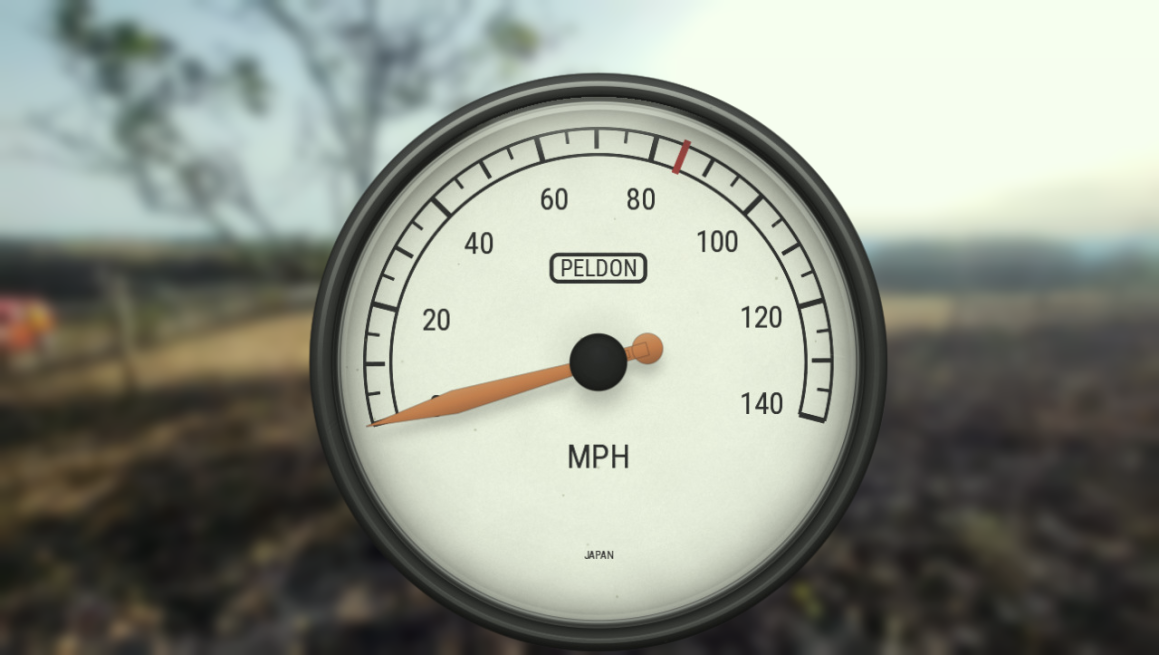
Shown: 0 mph
